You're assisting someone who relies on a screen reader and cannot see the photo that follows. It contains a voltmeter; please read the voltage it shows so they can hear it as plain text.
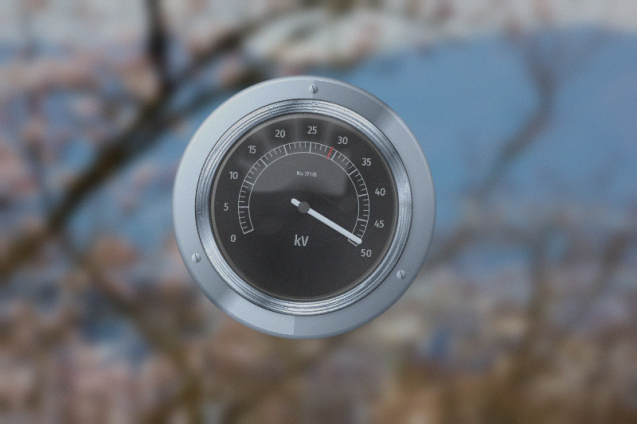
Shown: 49 kV
